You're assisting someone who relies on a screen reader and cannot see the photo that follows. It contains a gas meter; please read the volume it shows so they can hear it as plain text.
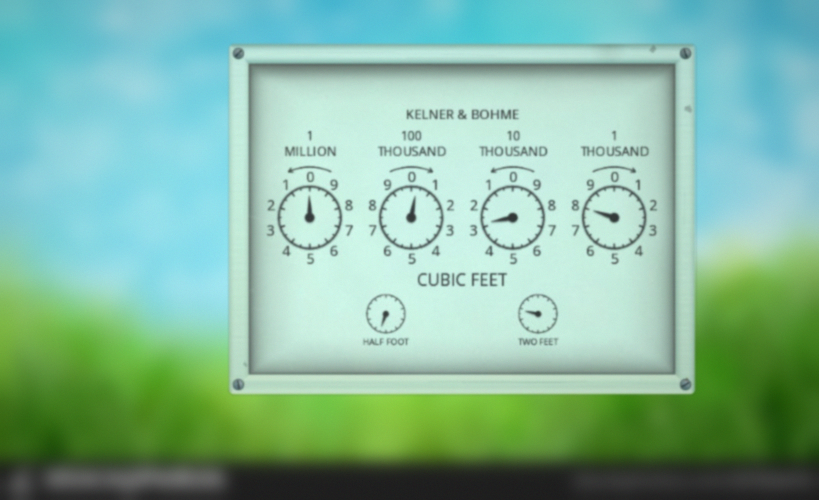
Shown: 2800 ft³
